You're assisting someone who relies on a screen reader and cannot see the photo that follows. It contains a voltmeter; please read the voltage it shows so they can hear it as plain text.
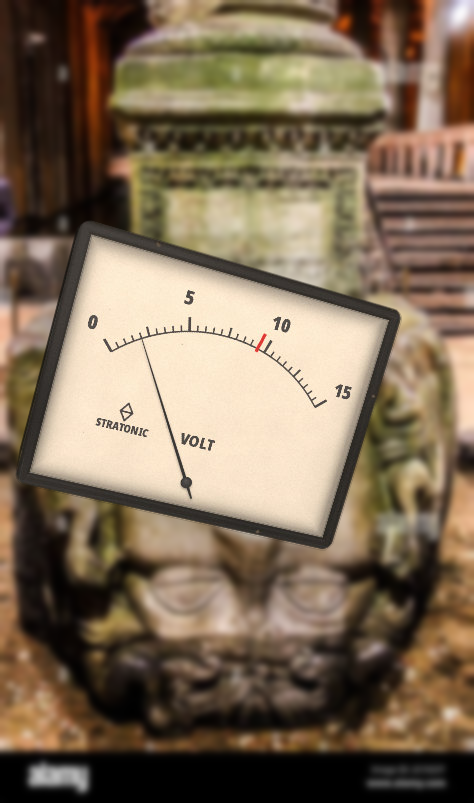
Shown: 2 V
